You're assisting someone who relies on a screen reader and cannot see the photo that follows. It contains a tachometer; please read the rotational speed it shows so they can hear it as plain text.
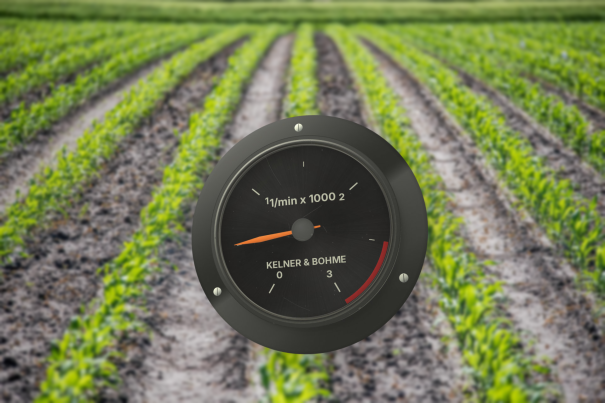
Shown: 500 rpm
